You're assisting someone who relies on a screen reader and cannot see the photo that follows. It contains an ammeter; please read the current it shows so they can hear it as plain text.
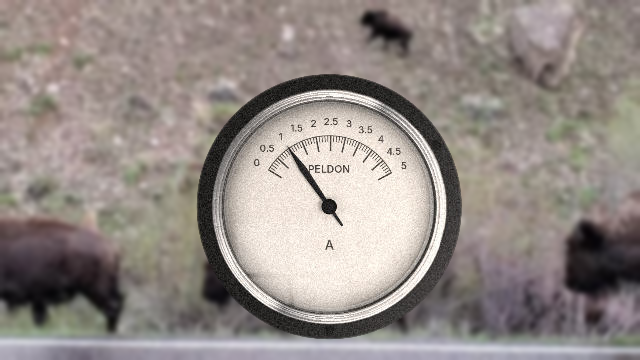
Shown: 1 A
